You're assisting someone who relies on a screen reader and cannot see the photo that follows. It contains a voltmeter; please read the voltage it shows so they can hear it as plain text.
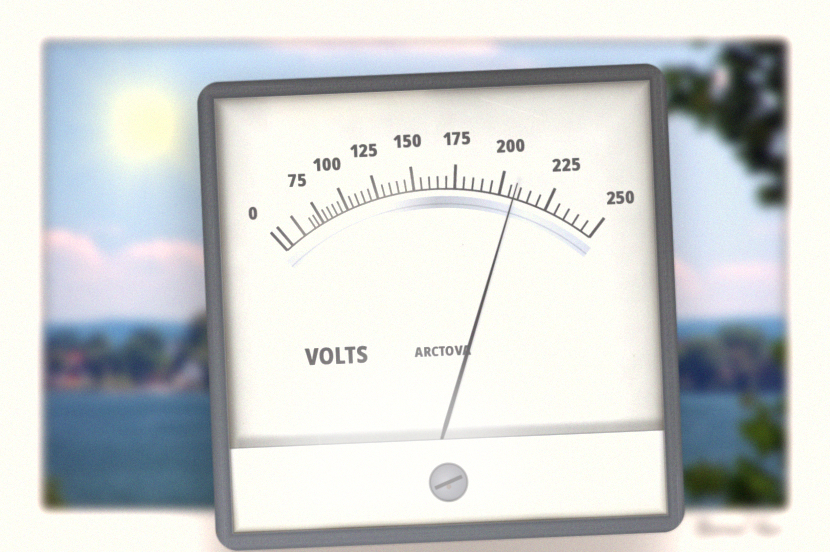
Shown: 207.5 V
